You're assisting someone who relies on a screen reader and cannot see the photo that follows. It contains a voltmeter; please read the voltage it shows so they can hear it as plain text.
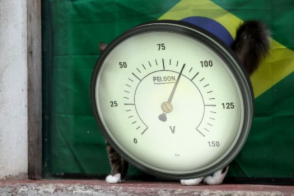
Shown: 90 V
